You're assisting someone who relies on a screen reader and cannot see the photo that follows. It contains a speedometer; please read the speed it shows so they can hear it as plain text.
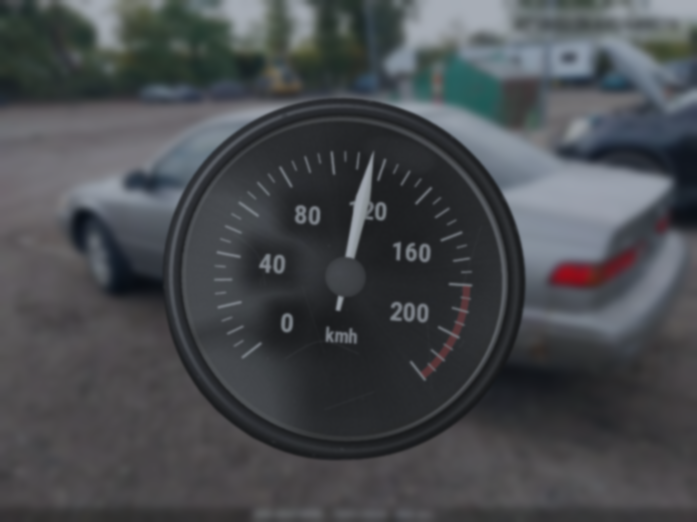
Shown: 115 km/h
